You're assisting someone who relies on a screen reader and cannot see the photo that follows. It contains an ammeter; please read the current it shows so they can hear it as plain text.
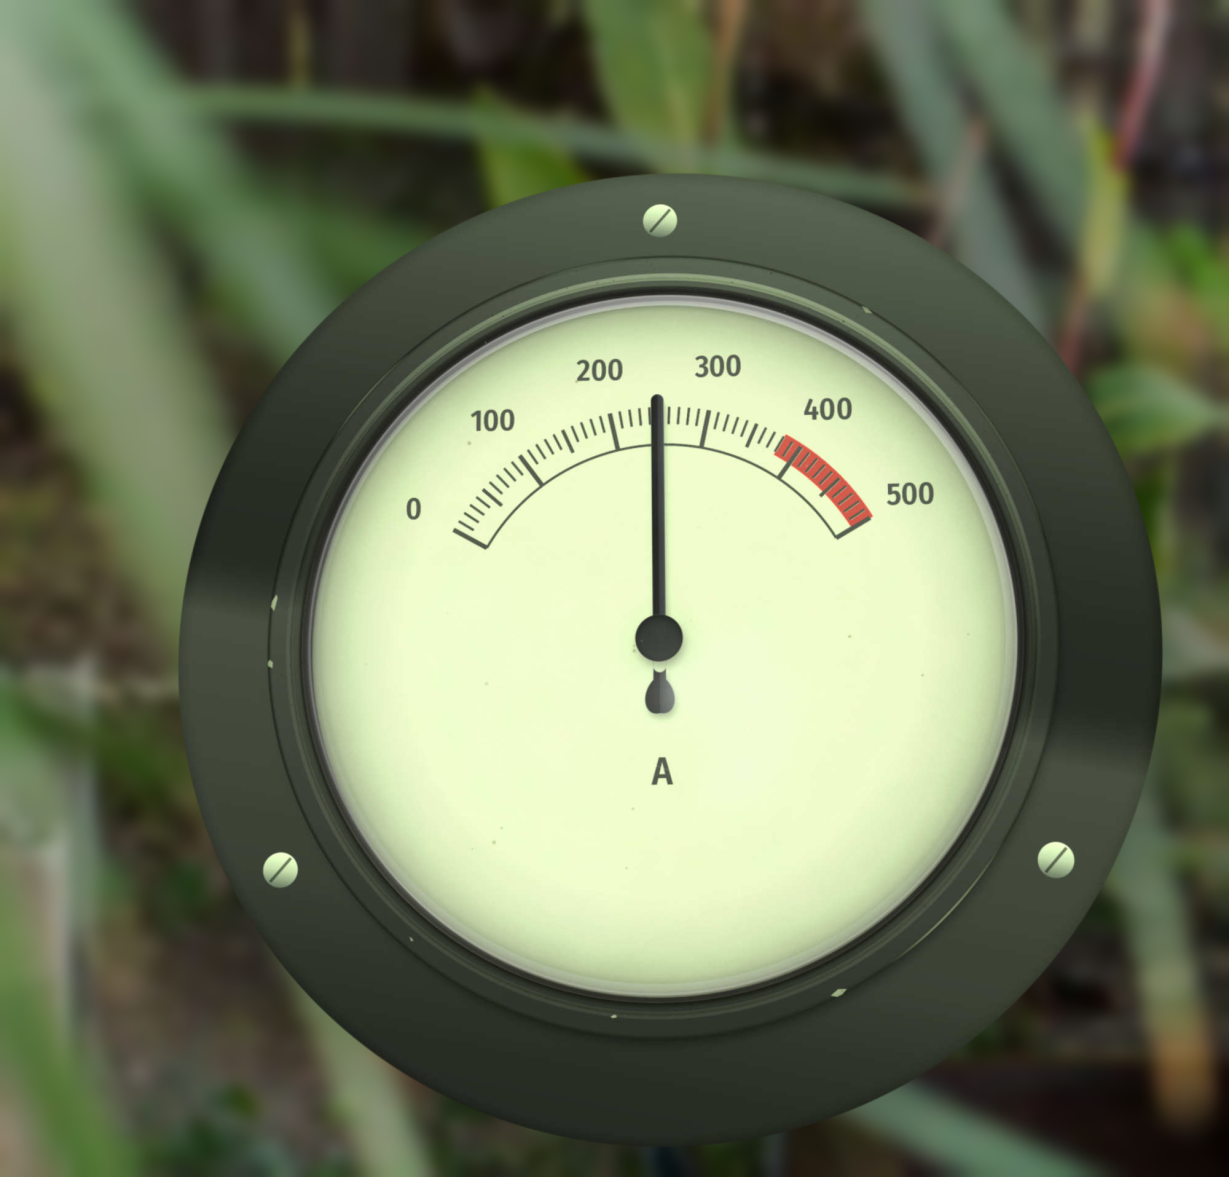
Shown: 250 A
